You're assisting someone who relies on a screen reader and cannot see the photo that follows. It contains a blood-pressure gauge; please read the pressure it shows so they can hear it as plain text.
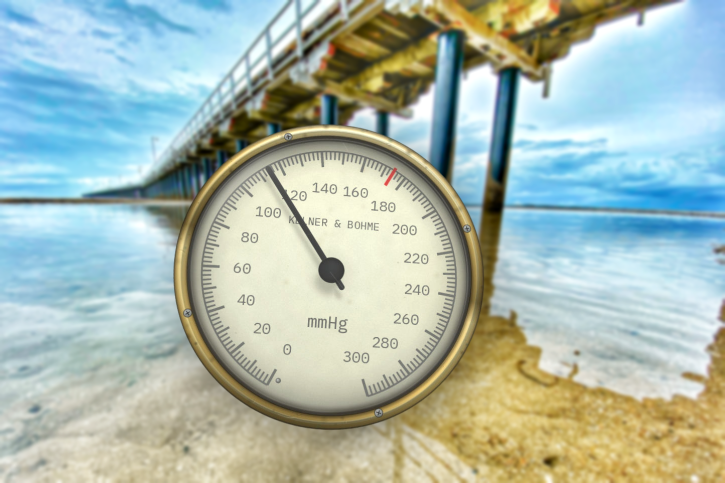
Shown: 114 mmHg
